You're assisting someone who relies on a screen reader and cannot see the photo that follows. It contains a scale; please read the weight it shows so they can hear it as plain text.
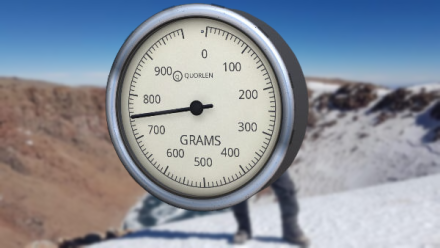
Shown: 750 g
